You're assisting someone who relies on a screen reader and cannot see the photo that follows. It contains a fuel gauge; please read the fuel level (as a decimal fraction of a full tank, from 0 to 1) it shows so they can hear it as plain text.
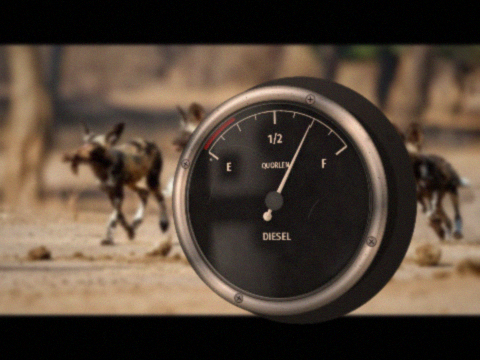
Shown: 0.75
